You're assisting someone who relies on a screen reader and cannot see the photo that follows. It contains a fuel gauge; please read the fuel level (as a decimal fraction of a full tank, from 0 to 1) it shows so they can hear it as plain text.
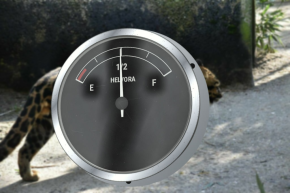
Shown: 0.5
